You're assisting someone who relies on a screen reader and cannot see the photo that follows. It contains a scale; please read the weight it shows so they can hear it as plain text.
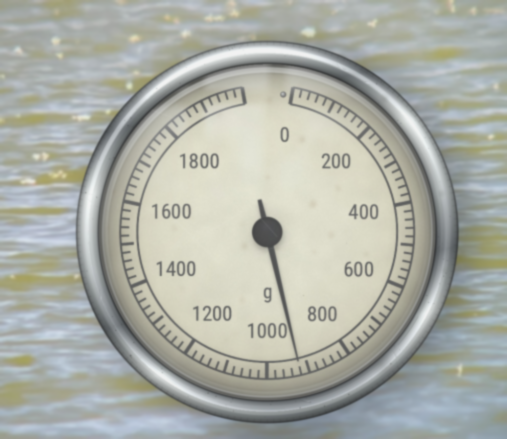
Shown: 920 g
